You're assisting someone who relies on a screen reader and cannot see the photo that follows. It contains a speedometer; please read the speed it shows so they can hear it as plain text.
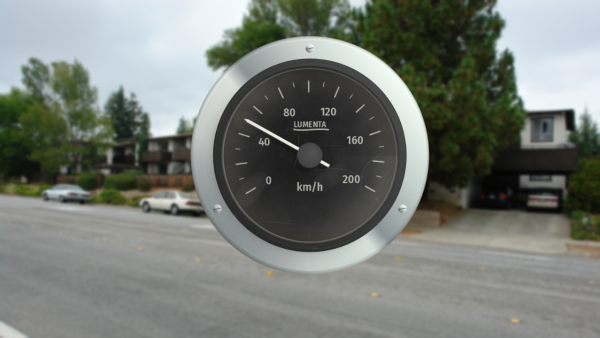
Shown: 50 km/h
